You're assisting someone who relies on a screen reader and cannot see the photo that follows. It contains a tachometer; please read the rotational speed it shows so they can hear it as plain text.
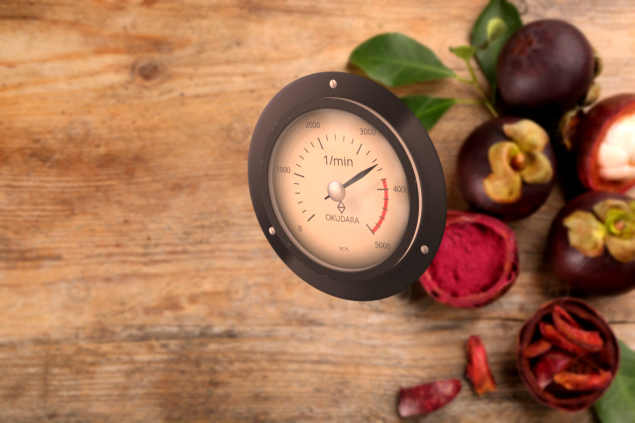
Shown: 3500 rpm
